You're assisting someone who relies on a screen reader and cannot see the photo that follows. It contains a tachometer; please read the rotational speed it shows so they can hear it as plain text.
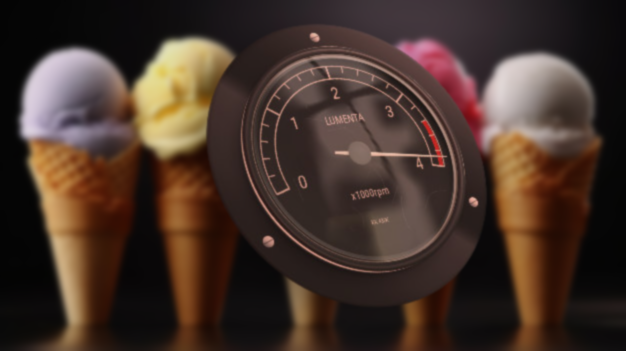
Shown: 3900 rpm
